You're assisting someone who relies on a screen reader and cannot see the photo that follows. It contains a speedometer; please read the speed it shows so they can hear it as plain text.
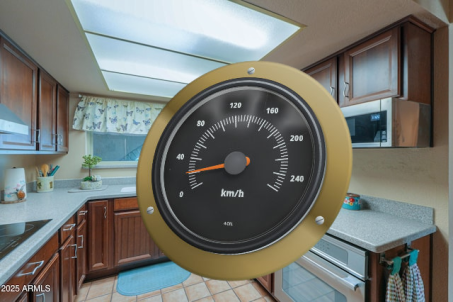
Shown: 20 km/h
